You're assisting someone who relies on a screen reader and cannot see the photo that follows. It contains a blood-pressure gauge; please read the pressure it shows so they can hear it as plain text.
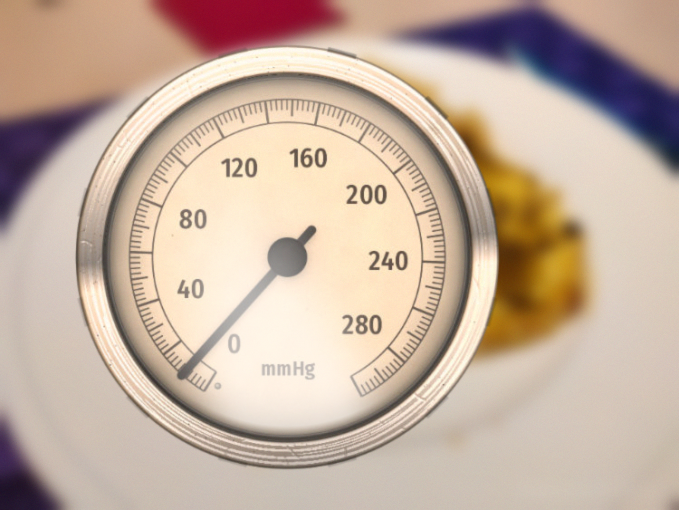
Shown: 10 mmHg
